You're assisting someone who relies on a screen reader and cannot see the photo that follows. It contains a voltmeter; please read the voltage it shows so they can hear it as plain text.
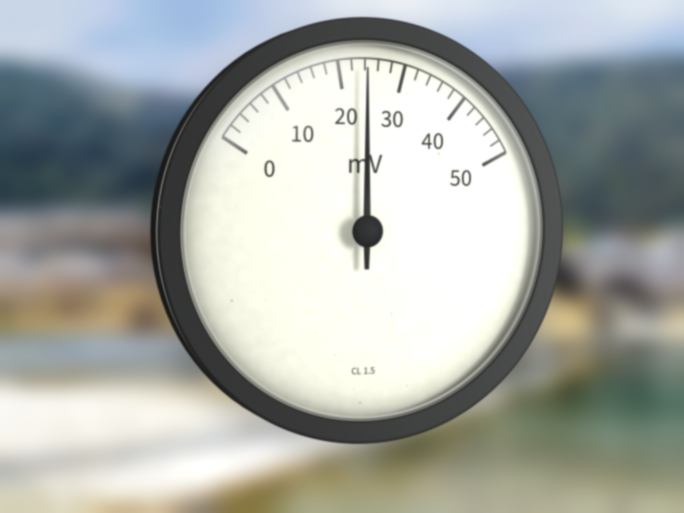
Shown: 24 mV
